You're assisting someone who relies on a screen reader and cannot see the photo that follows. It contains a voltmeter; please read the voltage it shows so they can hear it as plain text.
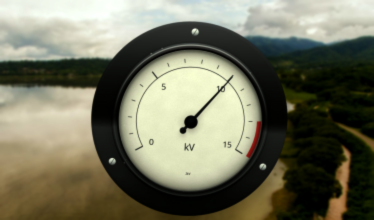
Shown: 10 kV
